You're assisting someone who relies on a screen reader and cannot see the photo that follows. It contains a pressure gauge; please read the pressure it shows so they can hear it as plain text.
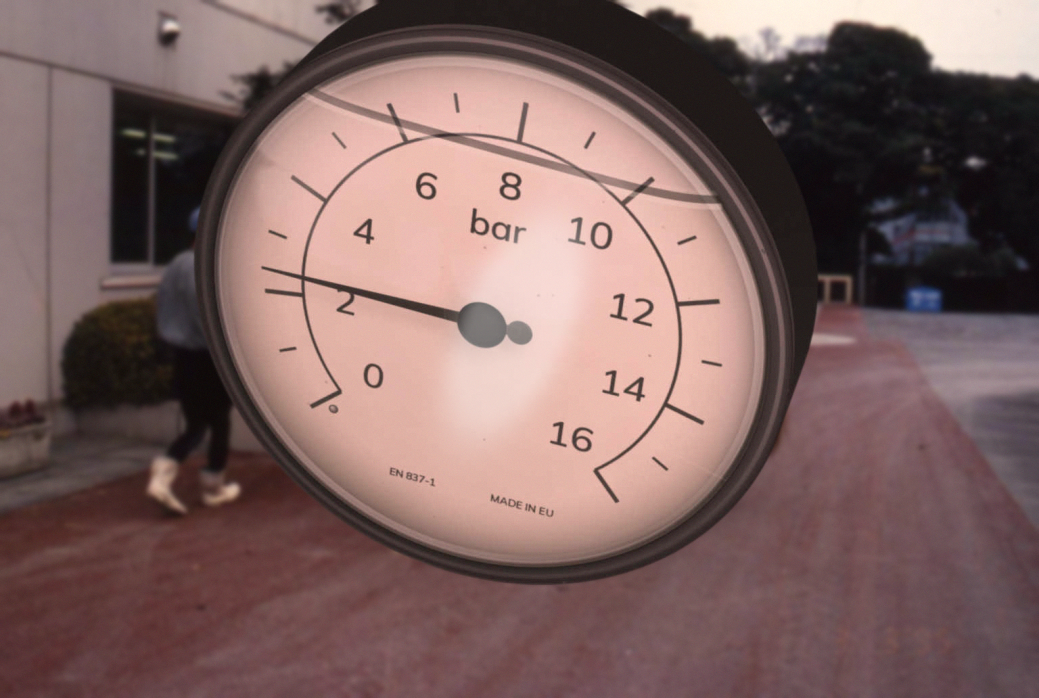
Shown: 2.5 bar
